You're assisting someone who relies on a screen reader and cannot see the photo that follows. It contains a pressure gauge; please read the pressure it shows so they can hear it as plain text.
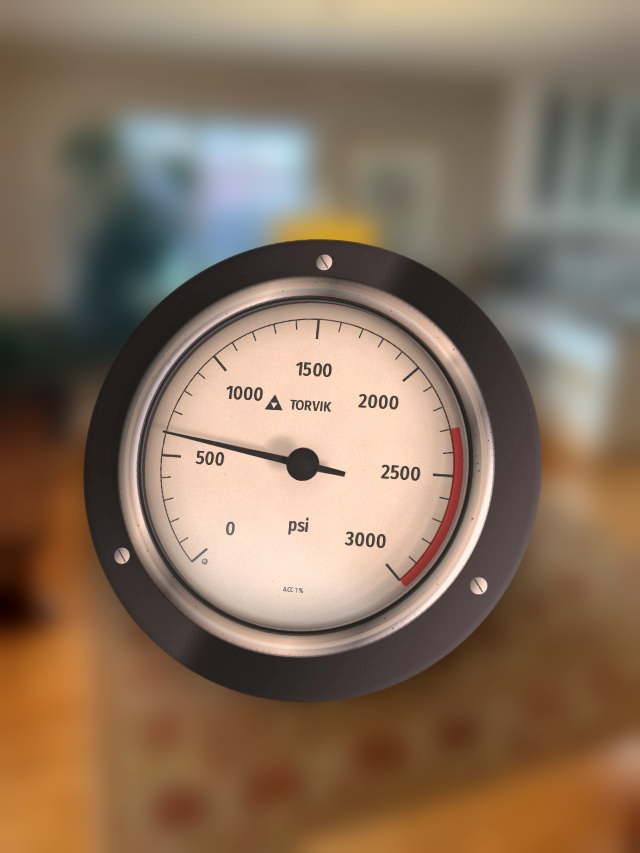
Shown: 600 psi
